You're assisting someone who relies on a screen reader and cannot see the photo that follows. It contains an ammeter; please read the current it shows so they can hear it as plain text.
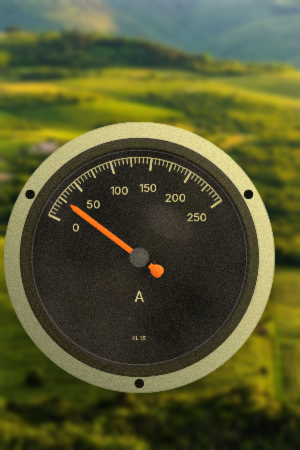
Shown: 25 A
